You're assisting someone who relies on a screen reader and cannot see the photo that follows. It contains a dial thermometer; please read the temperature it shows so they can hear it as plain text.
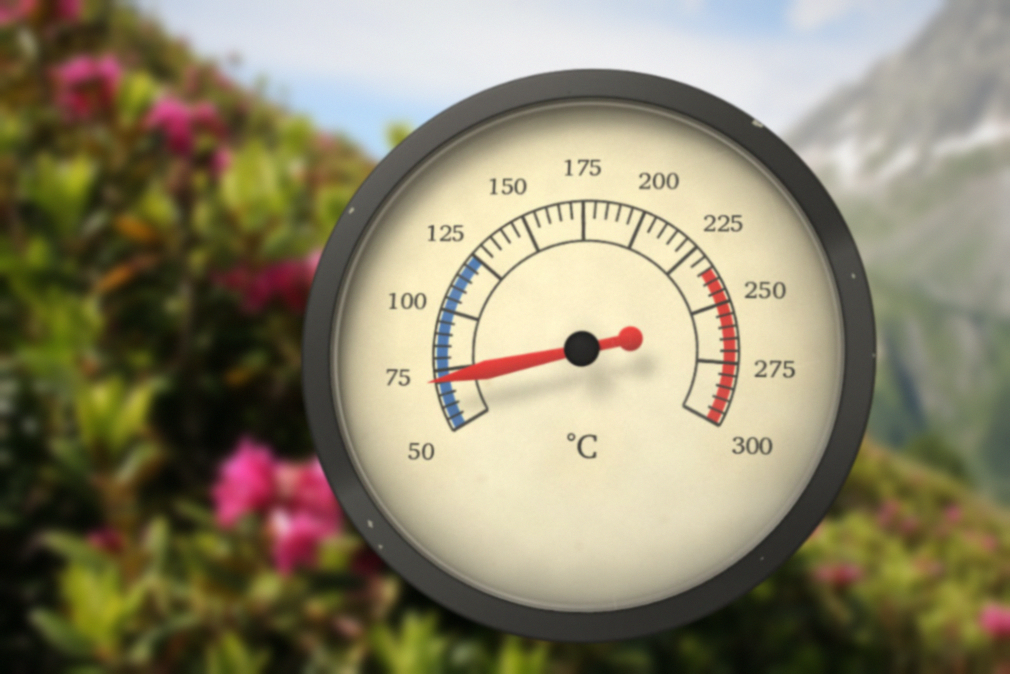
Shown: 70 °C
